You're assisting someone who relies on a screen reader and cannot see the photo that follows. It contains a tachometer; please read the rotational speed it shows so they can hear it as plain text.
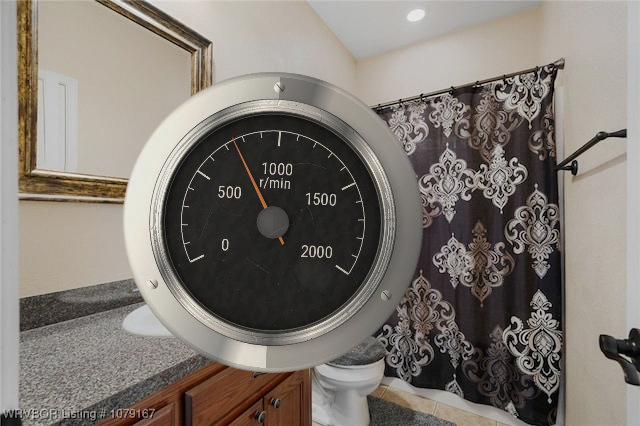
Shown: 750 rpm
